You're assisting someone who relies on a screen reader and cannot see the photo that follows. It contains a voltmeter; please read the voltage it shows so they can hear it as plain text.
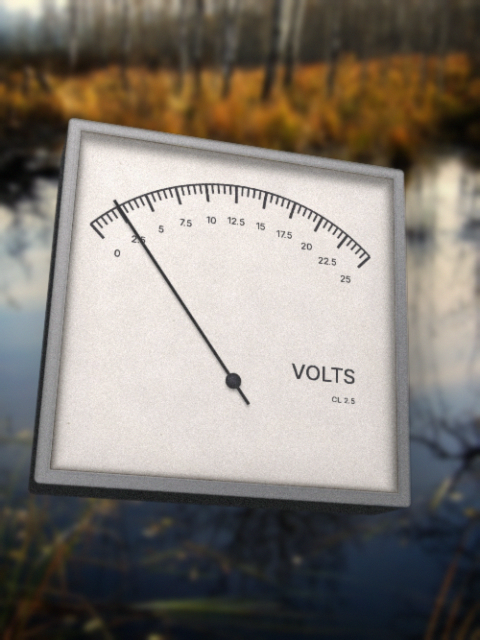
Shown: 2.5 V
